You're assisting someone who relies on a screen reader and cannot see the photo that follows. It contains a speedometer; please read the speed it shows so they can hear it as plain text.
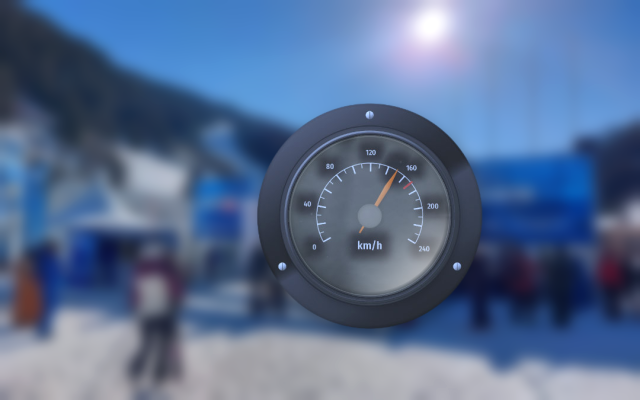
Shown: 150 km/h
